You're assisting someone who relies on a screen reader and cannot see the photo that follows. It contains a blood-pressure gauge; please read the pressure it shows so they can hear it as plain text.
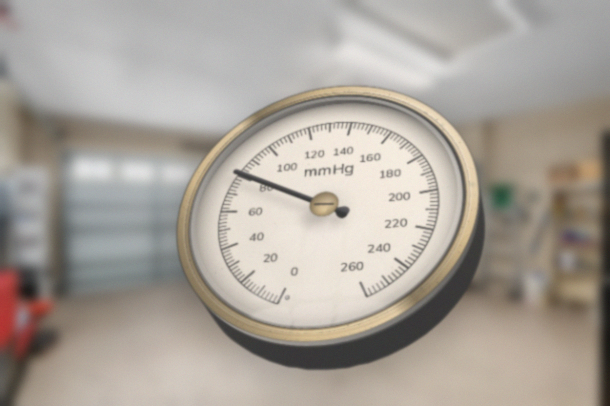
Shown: 80 mmHg
